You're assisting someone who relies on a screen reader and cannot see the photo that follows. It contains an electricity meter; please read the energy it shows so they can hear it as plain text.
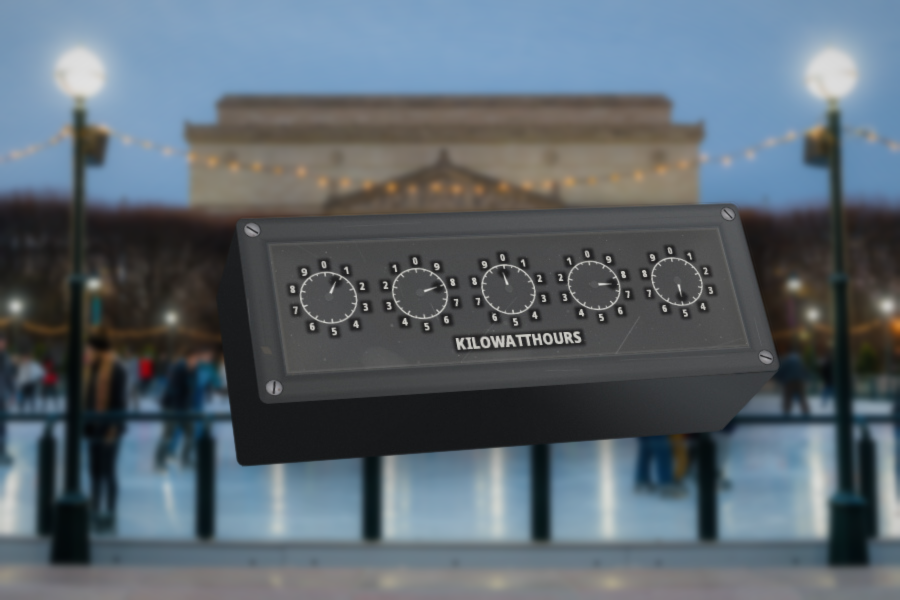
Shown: 7975 kWh
